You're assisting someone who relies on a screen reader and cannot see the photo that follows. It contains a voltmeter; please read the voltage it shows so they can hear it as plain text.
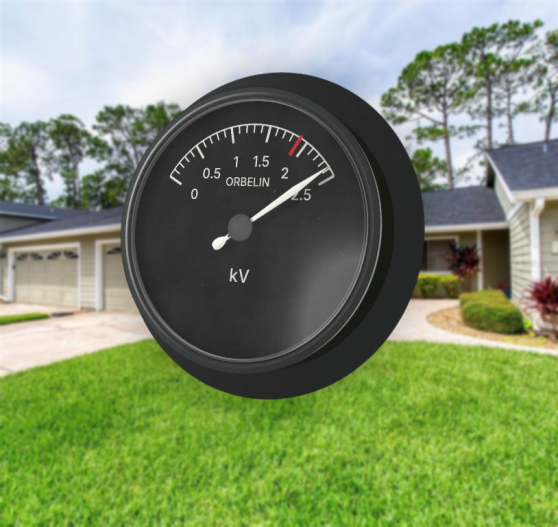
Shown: 2.4 kV
